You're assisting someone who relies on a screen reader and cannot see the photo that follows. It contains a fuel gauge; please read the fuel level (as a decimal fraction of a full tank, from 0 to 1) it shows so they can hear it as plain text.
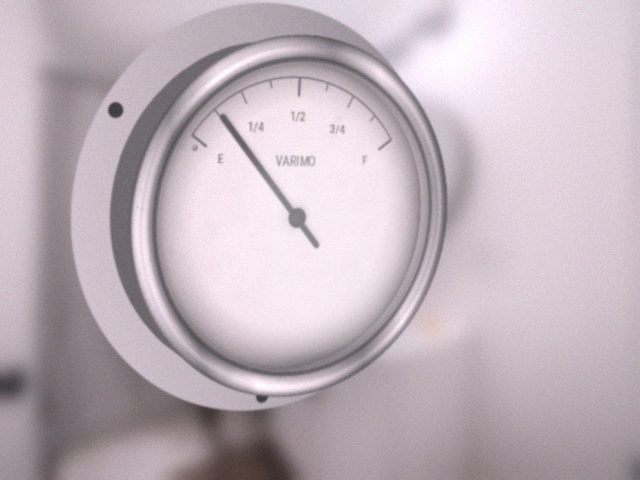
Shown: 0.125
